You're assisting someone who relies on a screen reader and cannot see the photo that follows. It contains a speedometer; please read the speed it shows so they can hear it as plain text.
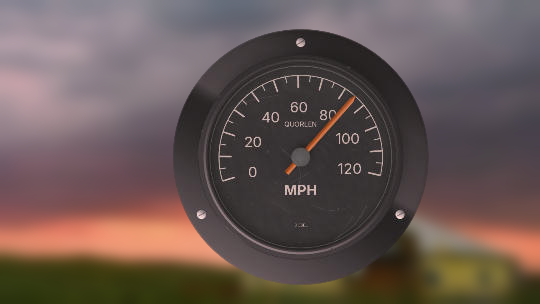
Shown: 85 mph
